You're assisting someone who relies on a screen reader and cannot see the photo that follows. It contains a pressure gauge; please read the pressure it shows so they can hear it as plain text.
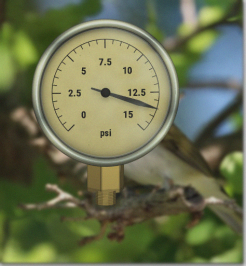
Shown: 13.5 psi
